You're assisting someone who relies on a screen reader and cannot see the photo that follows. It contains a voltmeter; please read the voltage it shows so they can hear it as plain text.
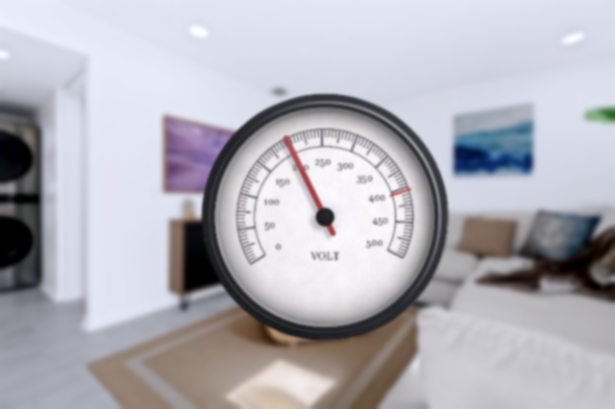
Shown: 200 V
